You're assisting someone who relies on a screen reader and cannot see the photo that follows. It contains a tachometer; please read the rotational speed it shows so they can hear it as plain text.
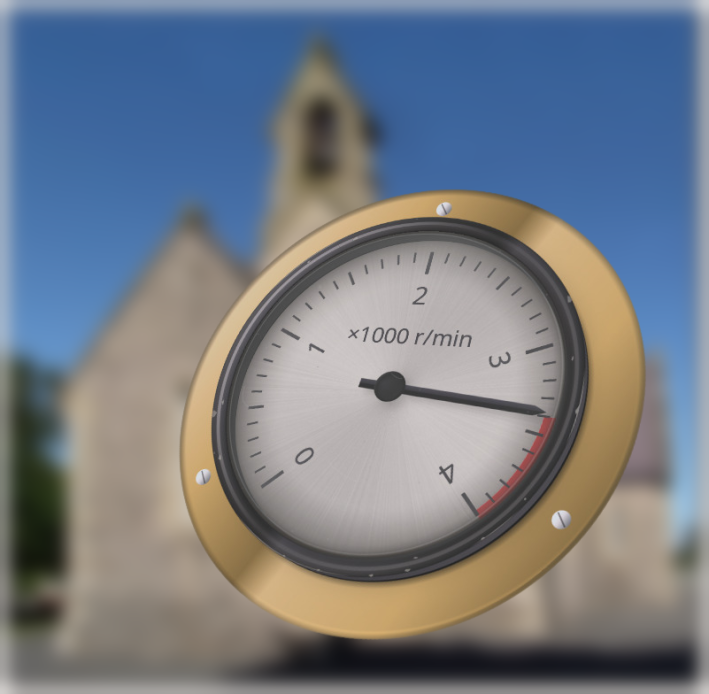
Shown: 3400 rpm
